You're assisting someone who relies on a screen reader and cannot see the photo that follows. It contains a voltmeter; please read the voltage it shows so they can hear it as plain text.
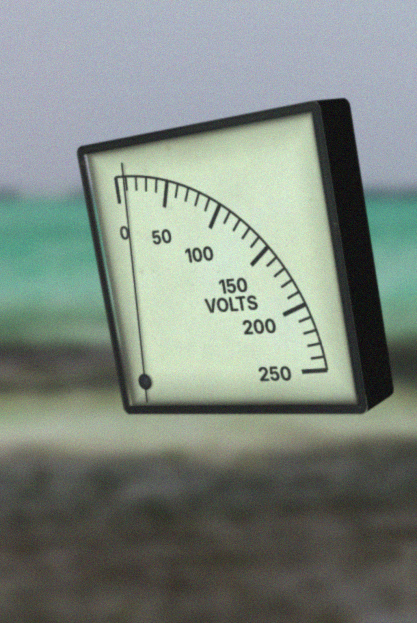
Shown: 10 V
